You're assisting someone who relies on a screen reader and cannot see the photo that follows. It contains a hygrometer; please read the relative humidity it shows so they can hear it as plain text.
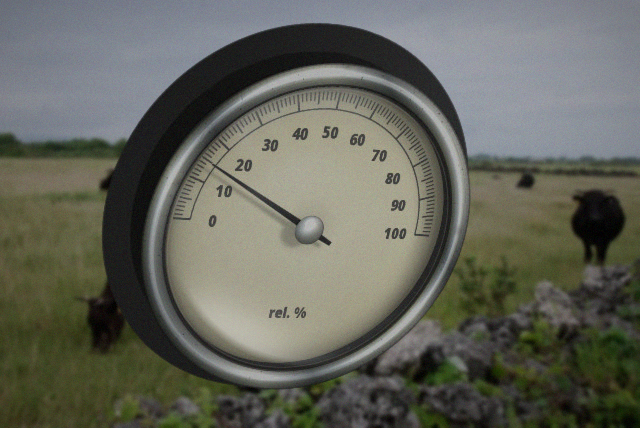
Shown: 15 %
